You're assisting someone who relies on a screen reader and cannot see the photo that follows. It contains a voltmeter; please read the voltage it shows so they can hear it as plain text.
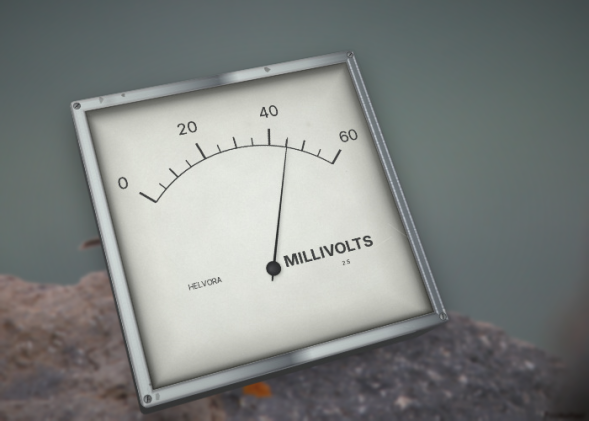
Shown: 45 mV
